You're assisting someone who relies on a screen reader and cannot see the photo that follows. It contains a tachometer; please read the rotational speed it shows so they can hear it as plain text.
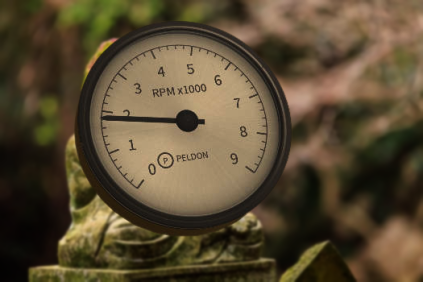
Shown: 1800 rpm
